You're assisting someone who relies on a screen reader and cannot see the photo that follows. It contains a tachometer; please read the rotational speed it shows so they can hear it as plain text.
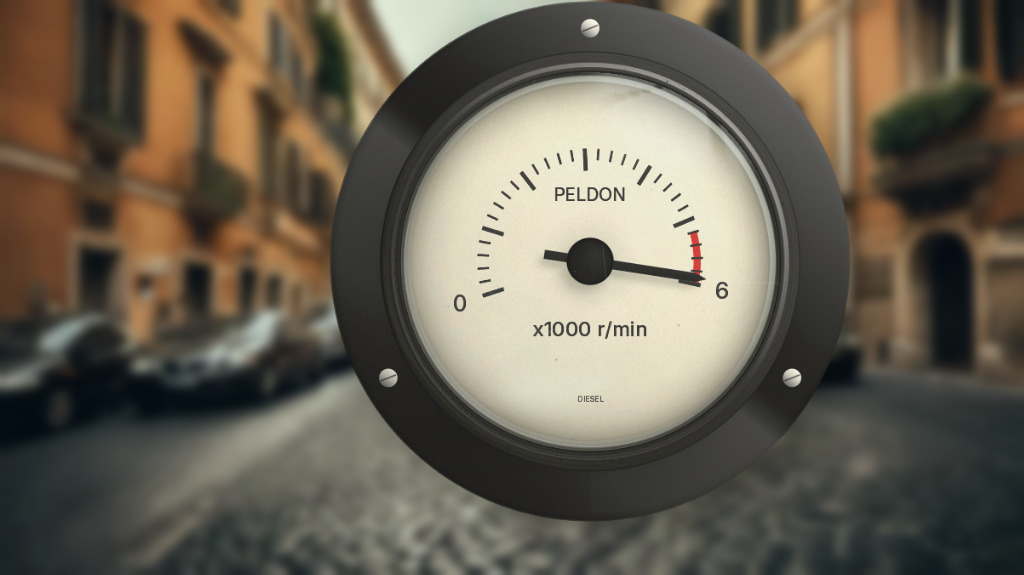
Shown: 5900 rpm
